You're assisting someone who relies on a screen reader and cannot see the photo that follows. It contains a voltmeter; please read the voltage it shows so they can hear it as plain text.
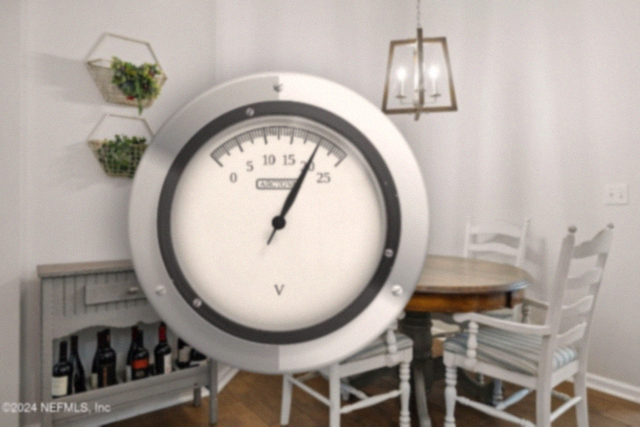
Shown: 20 V
